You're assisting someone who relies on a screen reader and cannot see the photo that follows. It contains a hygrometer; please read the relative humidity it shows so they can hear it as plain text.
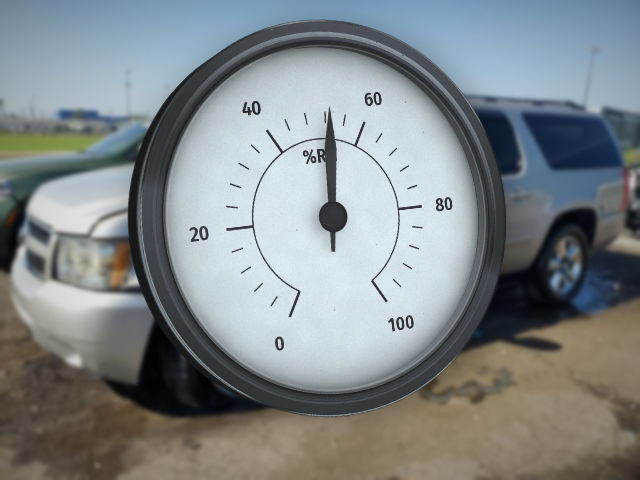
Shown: 52 %
